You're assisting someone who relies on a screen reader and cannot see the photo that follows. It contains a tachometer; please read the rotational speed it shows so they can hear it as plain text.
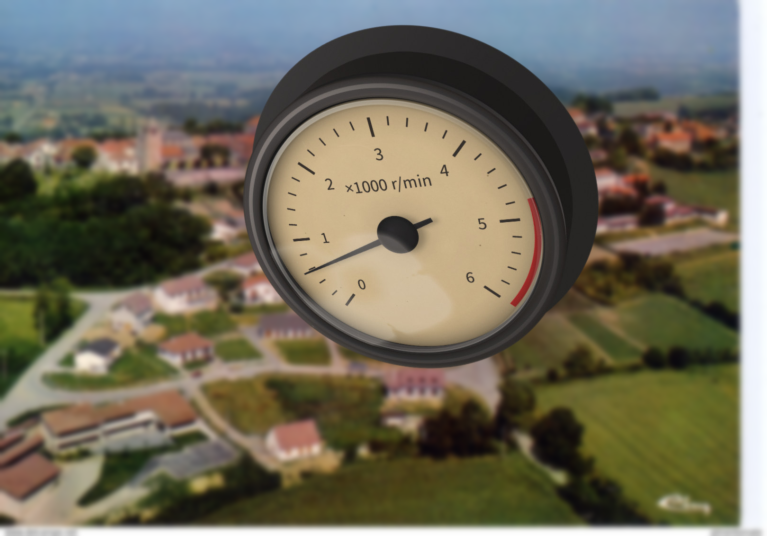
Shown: 600 rpm
